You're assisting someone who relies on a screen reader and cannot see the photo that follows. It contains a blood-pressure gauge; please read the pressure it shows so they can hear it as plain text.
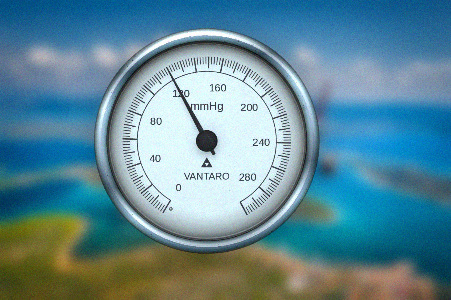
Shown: 120 mmHg
